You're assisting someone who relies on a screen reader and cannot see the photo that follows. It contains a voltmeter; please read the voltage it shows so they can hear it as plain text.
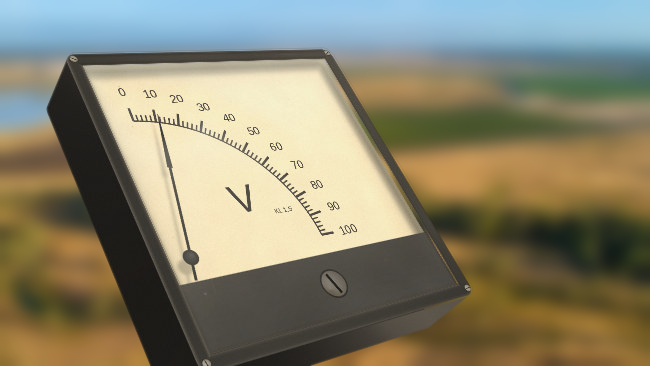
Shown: 10 V
